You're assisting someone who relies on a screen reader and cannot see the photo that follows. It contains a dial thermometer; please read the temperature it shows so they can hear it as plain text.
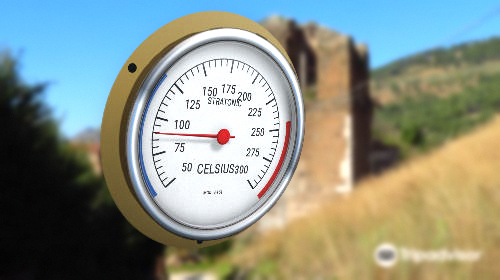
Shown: 90 °C
